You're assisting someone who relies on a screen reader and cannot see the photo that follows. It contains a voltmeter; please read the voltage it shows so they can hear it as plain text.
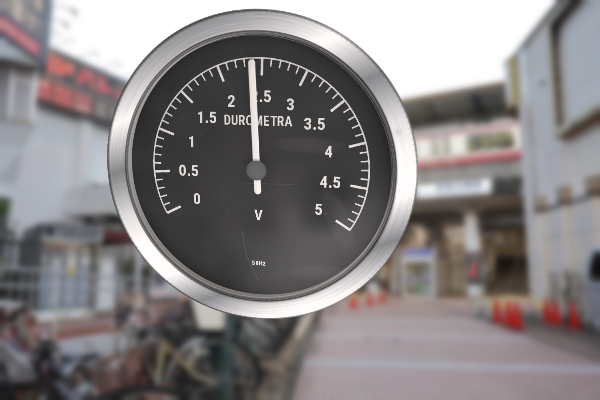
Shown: 2.4 V
